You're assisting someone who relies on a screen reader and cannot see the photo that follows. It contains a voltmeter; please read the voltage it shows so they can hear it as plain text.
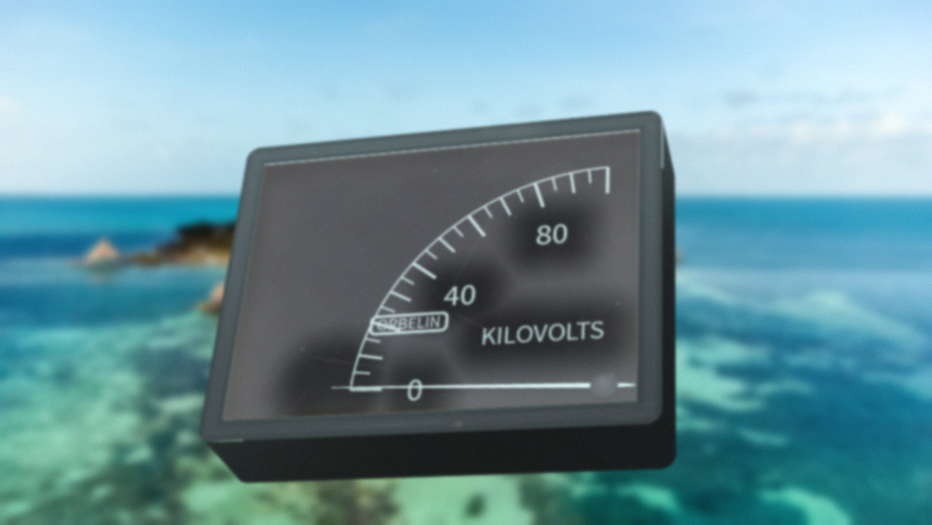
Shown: 0 kV
